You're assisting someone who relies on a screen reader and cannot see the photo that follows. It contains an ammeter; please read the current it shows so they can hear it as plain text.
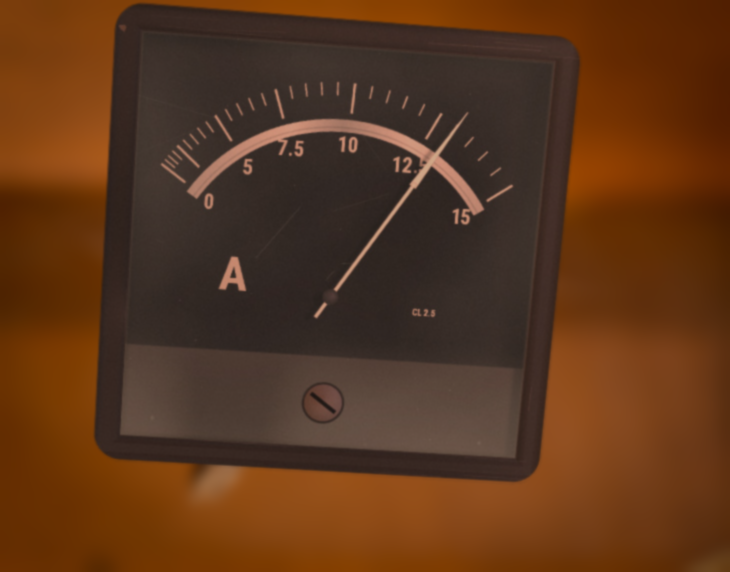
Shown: 13 A
